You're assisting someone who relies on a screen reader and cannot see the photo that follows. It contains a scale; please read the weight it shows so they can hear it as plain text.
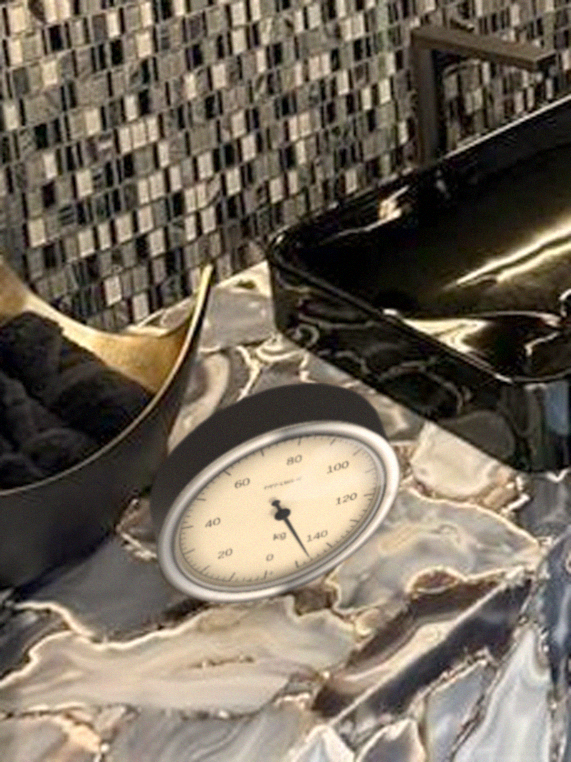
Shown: 146 kg
